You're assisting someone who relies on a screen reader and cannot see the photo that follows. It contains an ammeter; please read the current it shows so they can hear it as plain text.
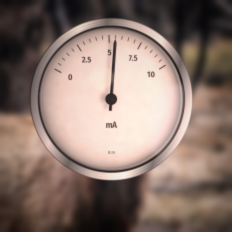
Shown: 5.5 mA
